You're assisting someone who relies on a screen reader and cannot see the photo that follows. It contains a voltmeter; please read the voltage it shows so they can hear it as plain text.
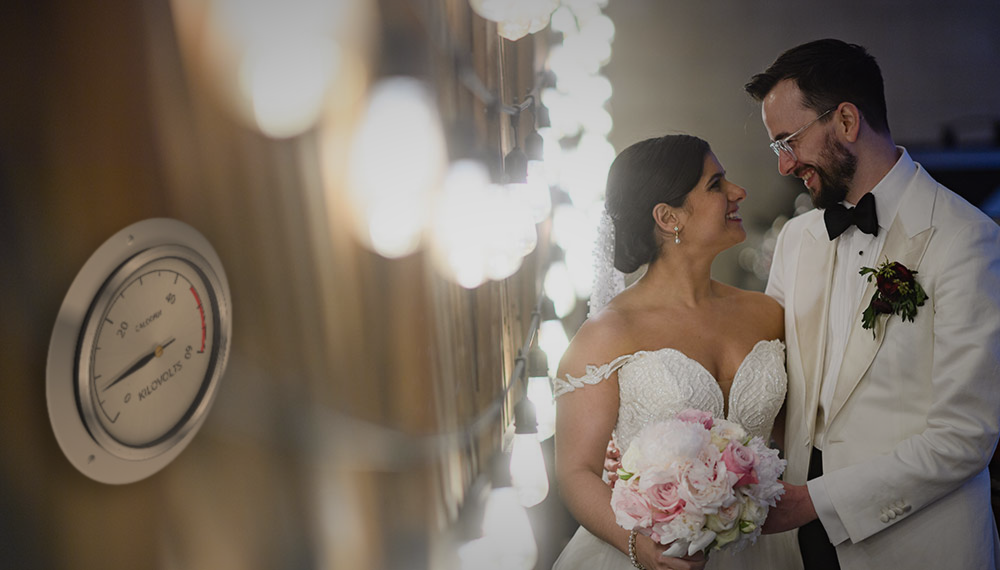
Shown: 7.5 kV
